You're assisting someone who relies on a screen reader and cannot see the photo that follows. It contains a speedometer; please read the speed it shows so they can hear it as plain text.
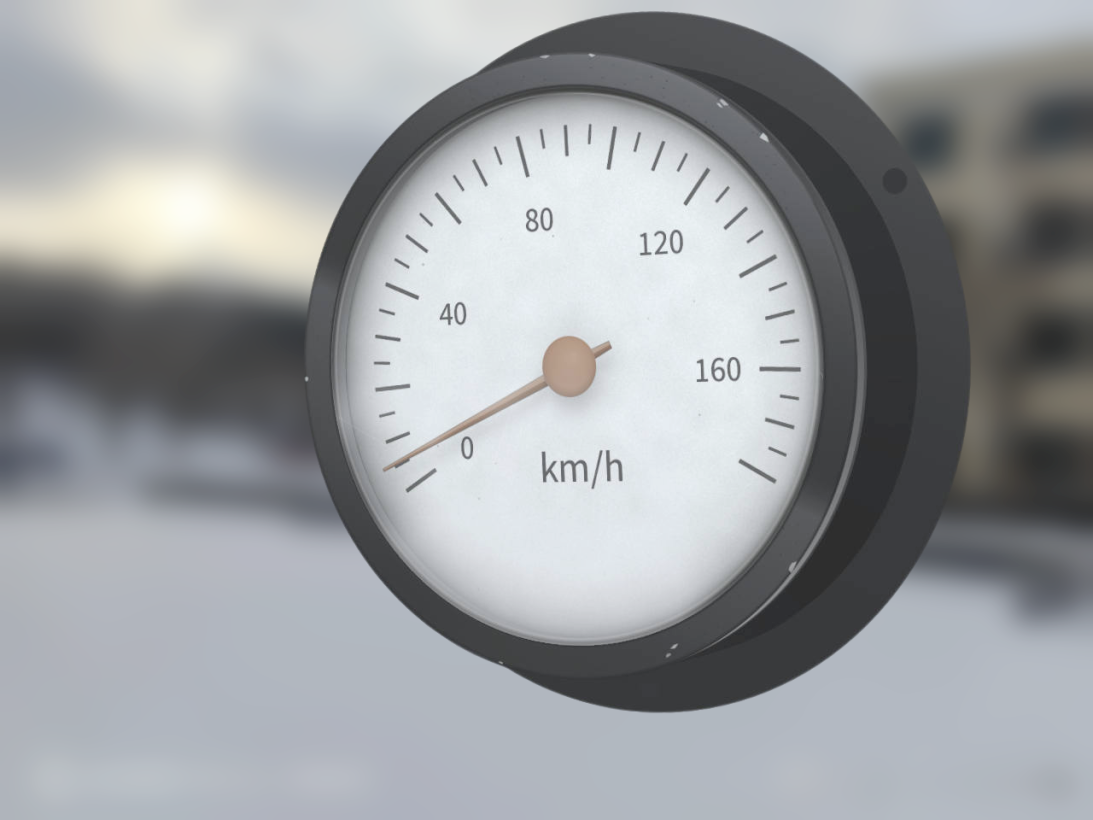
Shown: 5 km/h
